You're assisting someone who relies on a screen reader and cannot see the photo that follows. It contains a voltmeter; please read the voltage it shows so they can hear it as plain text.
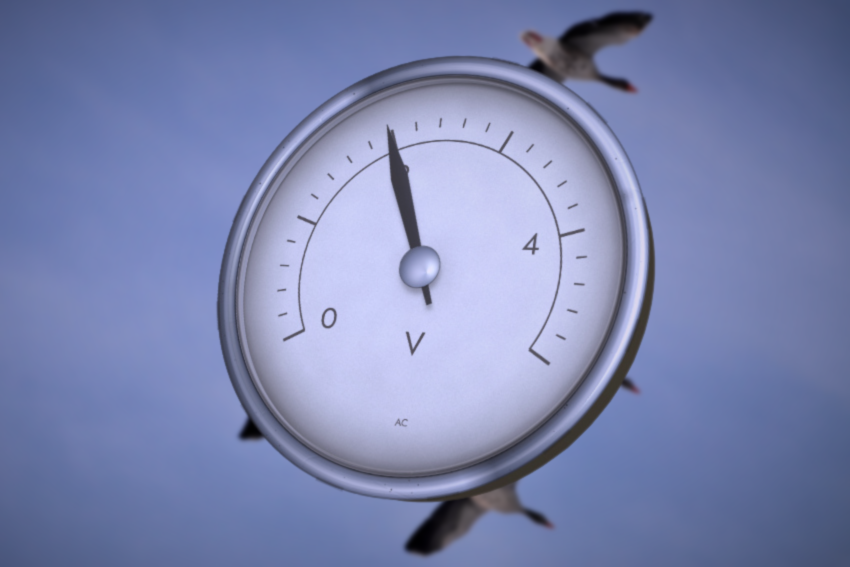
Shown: 2 V
